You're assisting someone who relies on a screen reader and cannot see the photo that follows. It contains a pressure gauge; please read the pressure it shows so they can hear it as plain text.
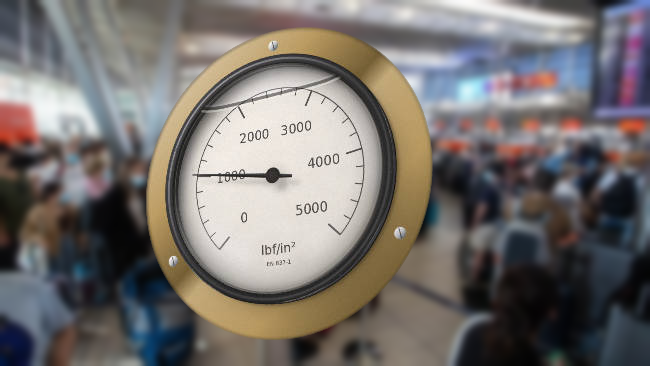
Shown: 1000 psi
